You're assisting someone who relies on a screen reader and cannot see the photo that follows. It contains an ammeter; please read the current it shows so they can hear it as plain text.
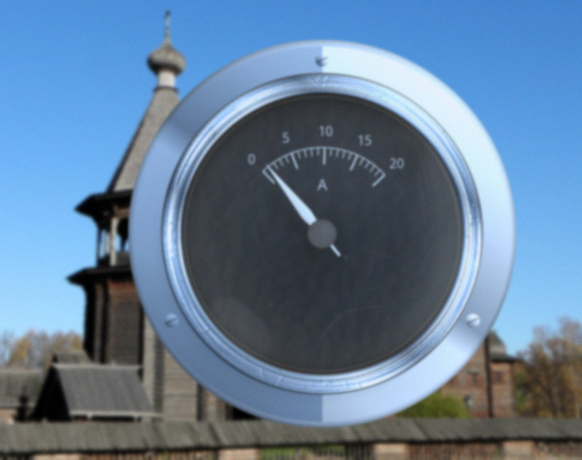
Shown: 1 A
